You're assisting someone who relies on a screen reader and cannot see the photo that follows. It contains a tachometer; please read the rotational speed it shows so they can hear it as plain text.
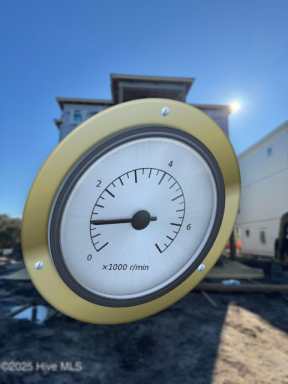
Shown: 1000 rpm
